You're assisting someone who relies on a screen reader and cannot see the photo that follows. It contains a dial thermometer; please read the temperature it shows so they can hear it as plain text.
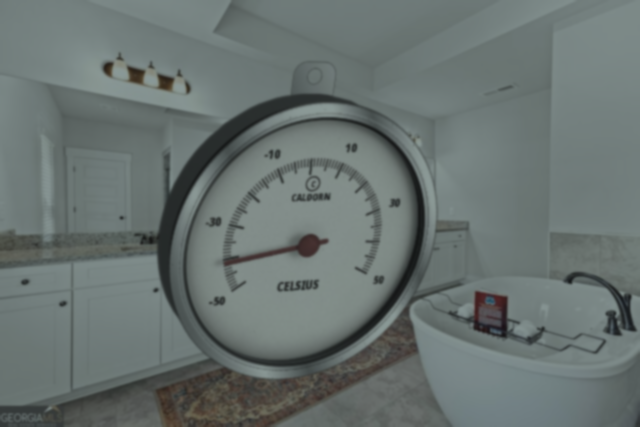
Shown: -40 °C
